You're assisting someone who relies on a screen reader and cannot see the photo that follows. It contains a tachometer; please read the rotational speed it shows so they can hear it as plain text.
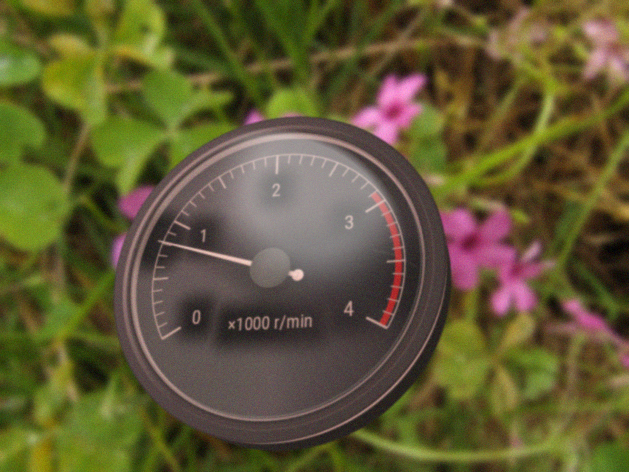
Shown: 800 rpm
